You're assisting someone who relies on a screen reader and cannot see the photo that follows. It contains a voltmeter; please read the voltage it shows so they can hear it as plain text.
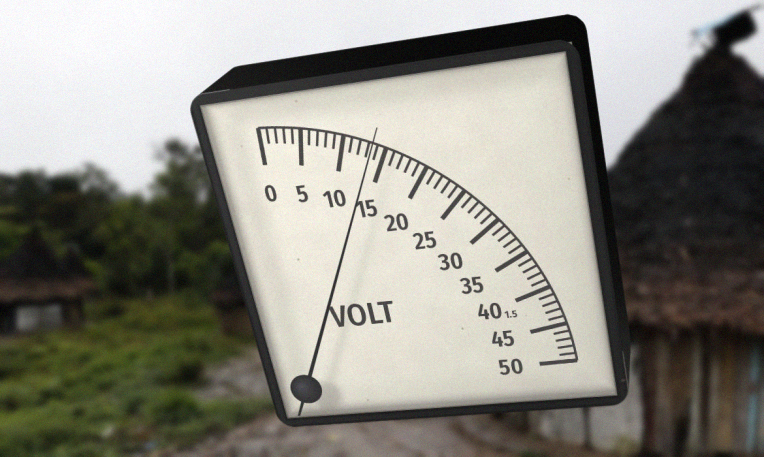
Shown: 13.5 V
